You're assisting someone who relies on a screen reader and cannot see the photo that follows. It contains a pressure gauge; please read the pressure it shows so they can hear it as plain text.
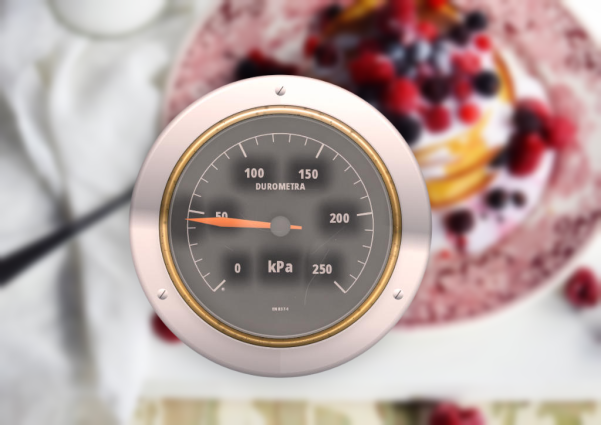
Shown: 45 kPa
